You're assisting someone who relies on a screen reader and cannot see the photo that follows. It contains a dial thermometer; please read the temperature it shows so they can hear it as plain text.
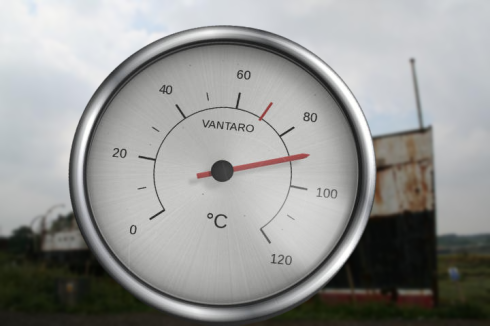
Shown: 90 °C
